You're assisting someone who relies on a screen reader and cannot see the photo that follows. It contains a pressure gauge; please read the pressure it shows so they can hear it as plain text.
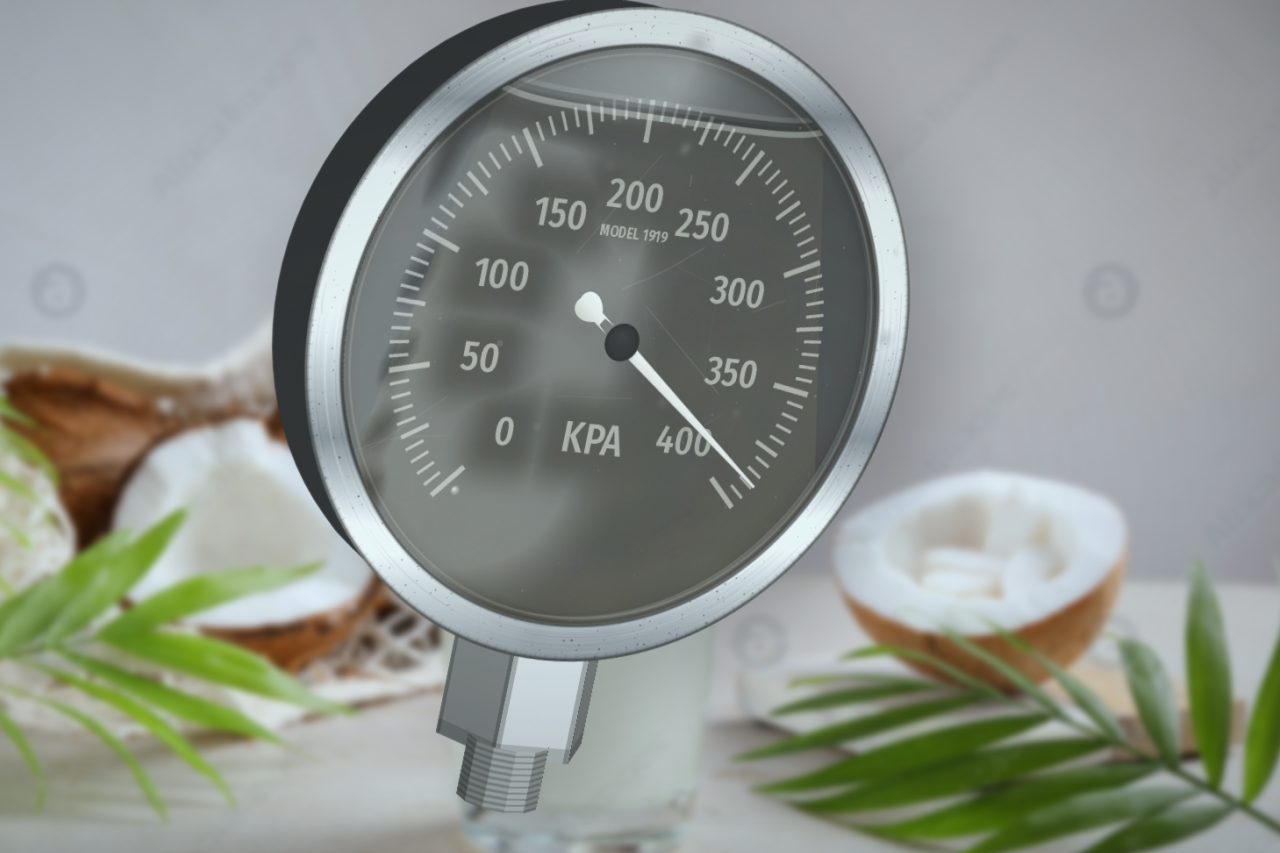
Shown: 390 kPa
